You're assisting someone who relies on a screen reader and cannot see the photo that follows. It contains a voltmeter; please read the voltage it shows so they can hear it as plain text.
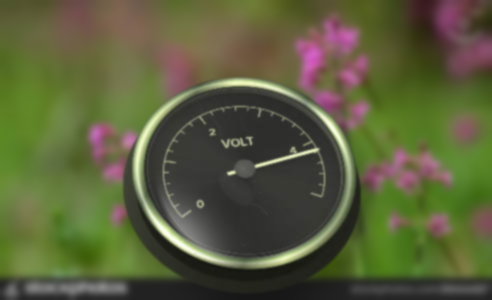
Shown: 4.2 V
